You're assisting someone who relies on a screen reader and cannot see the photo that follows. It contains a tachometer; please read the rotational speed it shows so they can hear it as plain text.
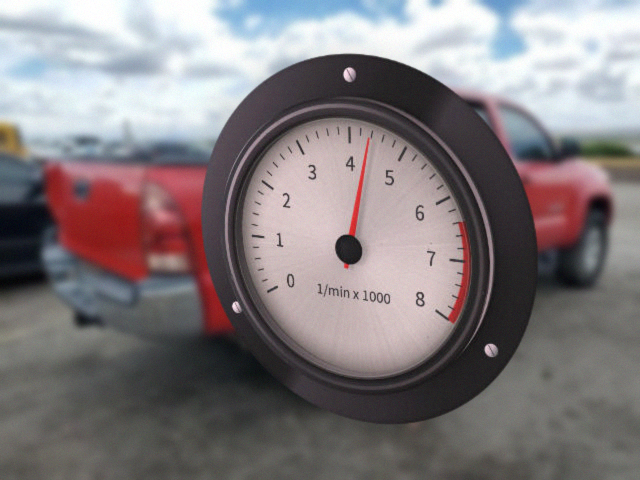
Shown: 4400 rpm
